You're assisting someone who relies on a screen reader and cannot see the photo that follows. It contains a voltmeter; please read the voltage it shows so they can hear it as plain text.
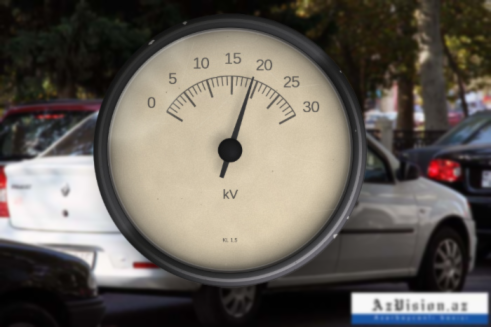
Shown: 19 kV
